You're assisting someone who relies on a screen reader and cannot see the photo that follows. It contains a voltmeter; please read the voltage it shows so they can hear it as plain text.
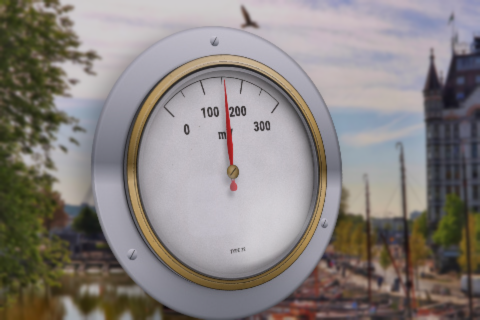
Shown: 150 mV
